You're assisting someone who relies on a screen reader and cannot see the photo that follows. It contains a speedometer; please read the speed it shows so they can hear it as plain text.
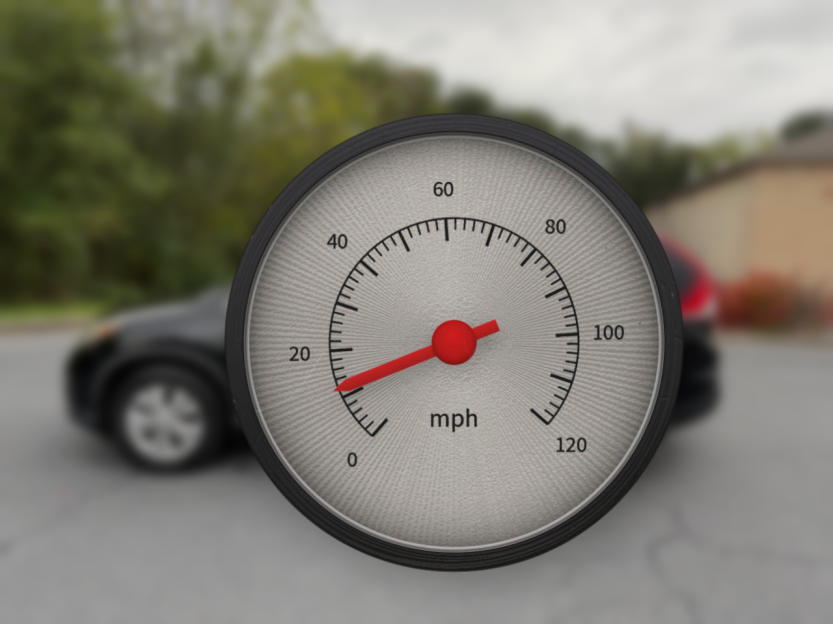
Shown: 12 mph
